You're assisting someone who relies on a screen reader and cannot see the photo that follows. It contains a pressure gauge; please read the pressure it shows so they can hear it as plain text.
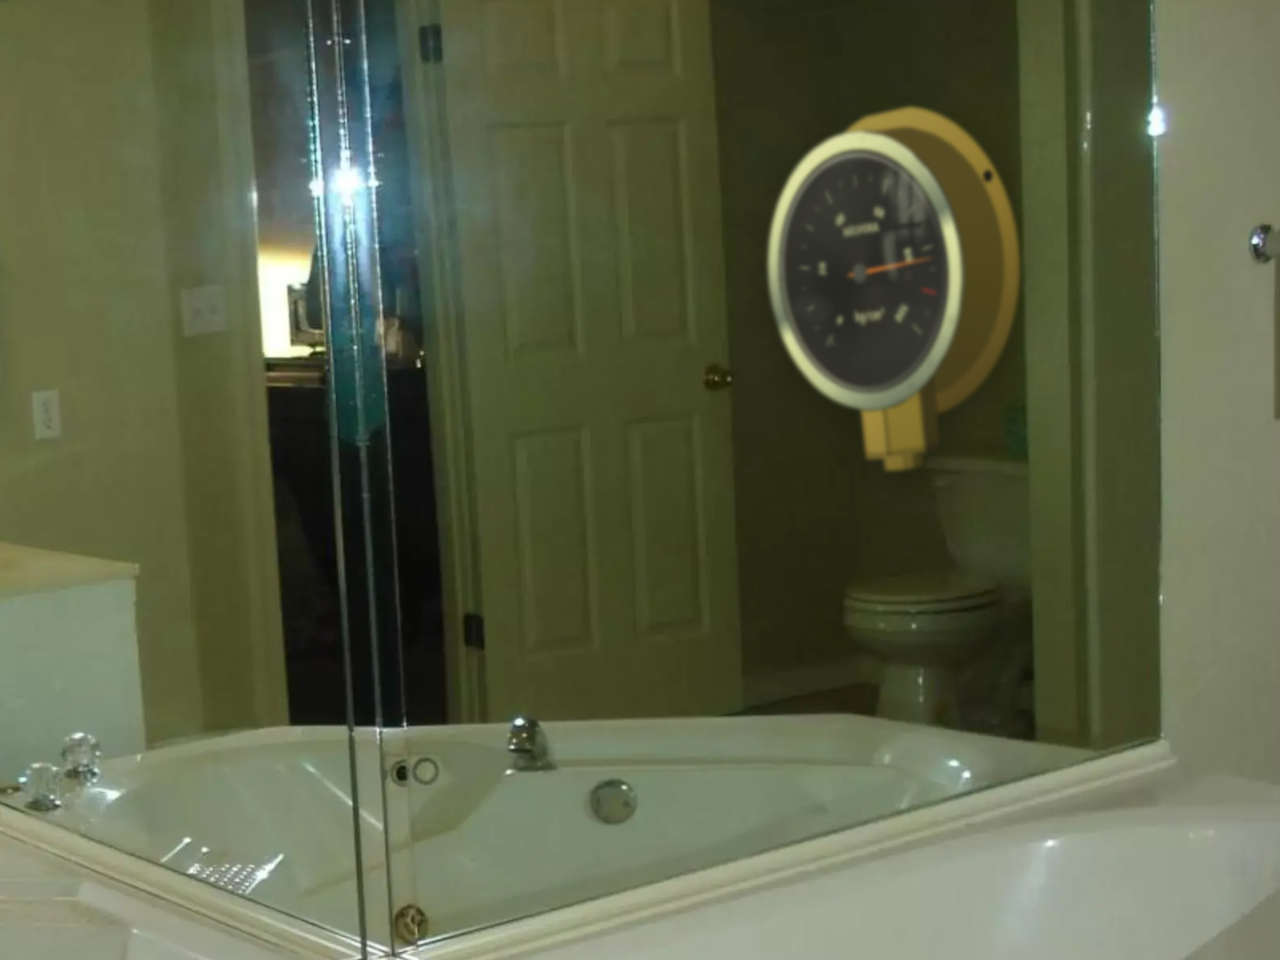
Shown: 82.5 kg/cm²
